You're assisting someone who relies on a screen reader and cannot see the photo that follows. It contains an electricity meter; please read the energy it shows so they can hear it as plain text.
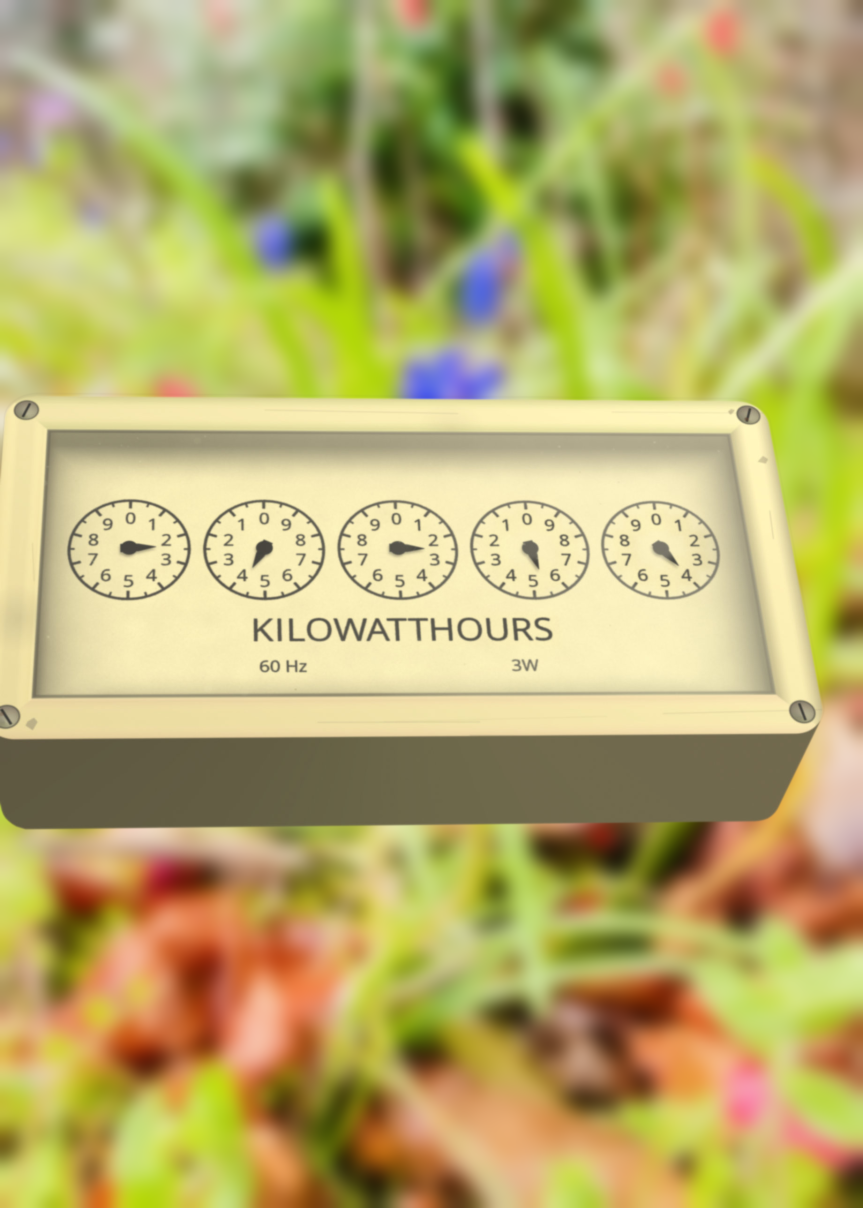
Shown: 24254 kWh
